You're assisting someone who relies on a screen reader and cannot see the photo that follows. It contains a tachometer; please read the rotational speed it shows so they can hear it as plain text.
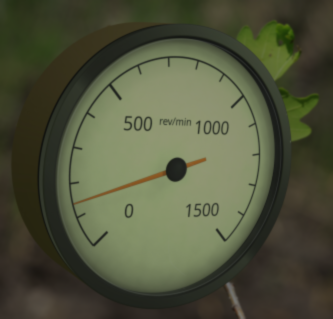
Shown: 150 rpm
